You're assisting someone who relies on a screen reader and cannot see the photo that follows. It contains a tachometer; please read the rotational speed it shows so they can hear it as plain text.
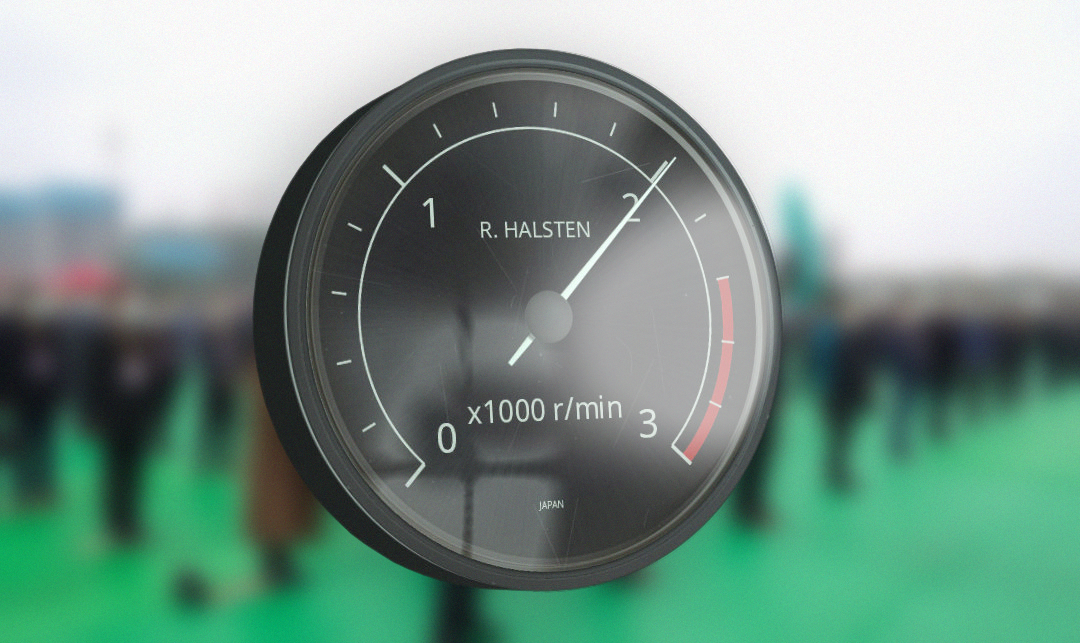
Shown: 2000 rpm
